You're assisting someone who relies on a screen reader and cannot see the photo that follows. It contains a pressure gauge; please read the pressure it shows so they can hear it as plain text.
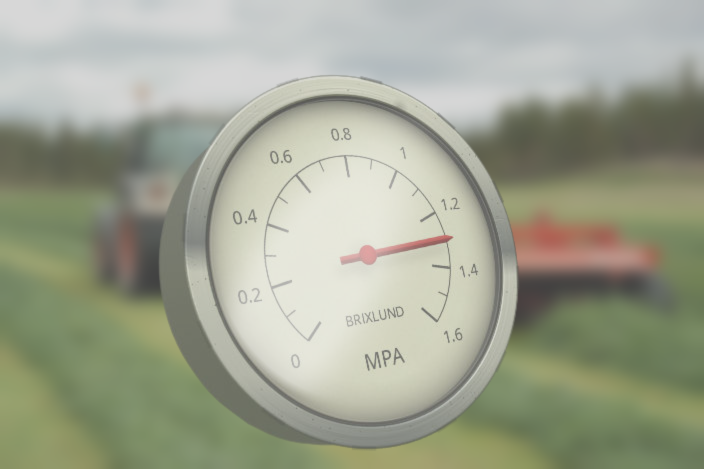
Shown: 1.3 MPa
